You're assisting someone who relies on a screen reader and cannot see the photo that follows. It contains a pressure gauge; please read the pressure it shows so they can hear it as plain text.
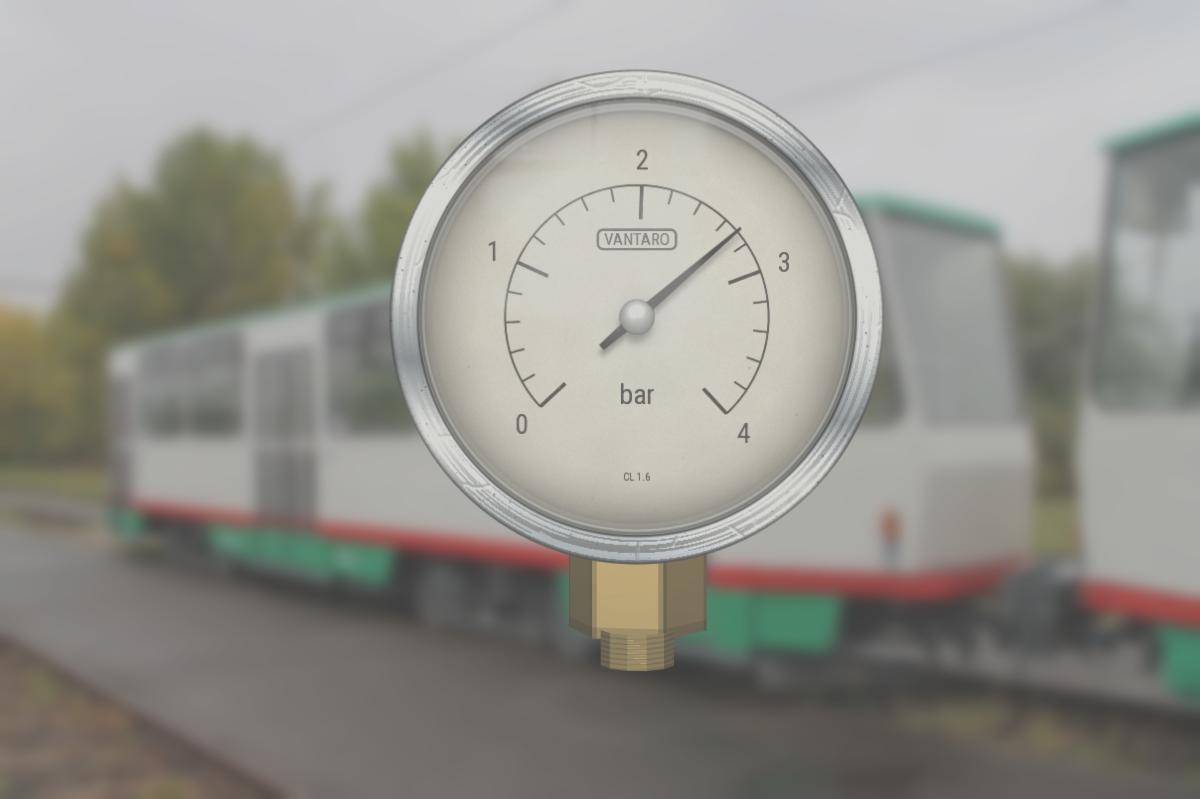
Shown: 2.7 bar
